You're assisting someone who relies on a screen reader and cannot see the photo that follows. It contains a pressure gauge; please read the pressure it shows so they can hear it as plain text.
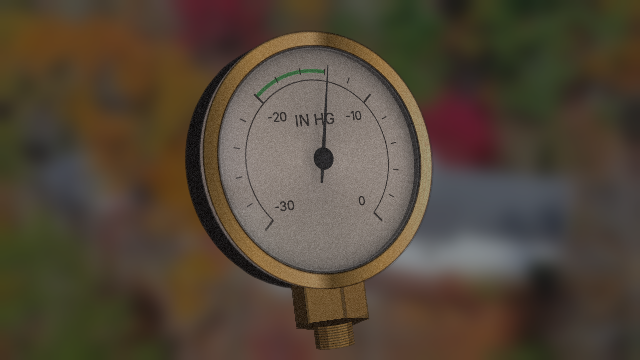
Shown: -14 inHg
